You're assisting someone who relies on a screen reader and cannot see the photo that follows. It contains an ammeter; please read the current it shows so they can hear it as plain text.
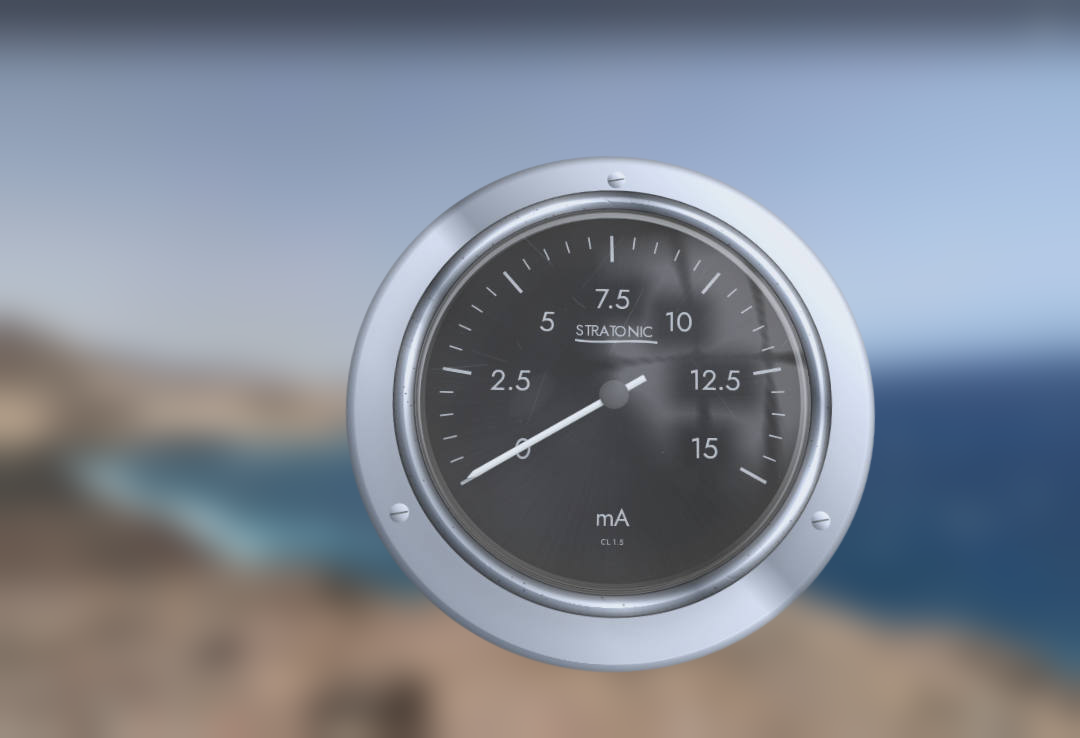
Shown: 0 mA
